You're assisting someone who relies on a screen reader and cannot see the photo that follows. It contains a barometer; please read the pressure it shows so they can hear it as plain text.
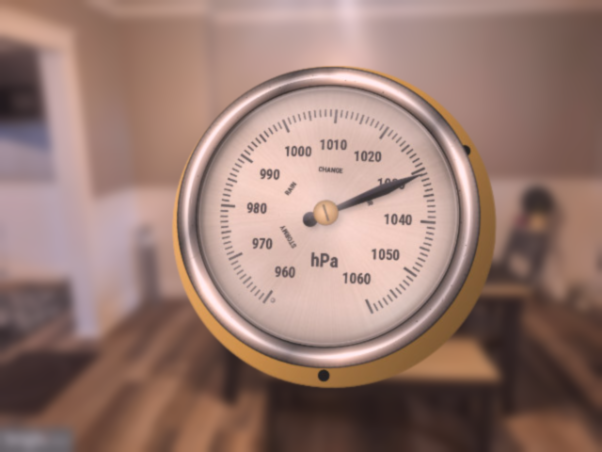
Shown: 1031 hPa
